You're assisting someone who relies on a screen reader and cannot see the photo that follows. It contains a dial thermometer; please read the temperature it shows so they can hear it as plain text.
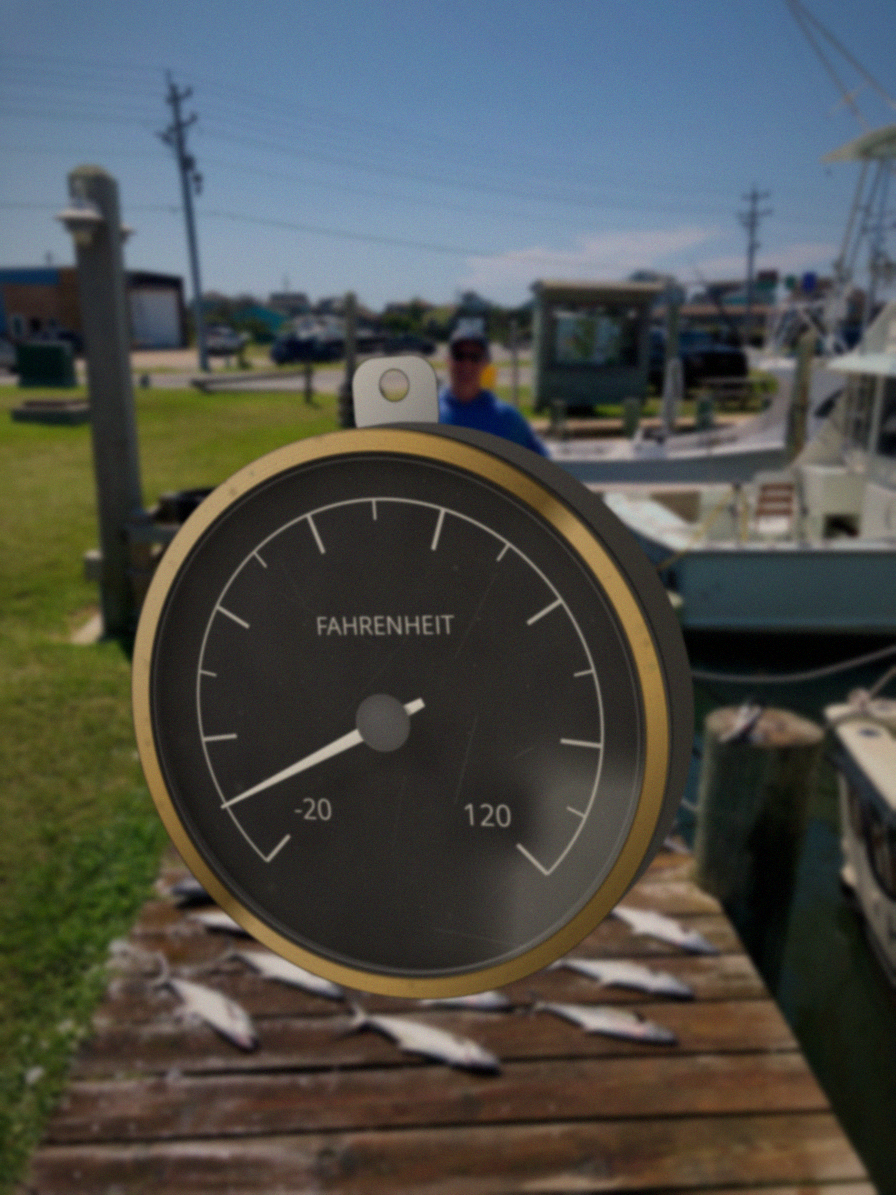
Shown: -10 °F
